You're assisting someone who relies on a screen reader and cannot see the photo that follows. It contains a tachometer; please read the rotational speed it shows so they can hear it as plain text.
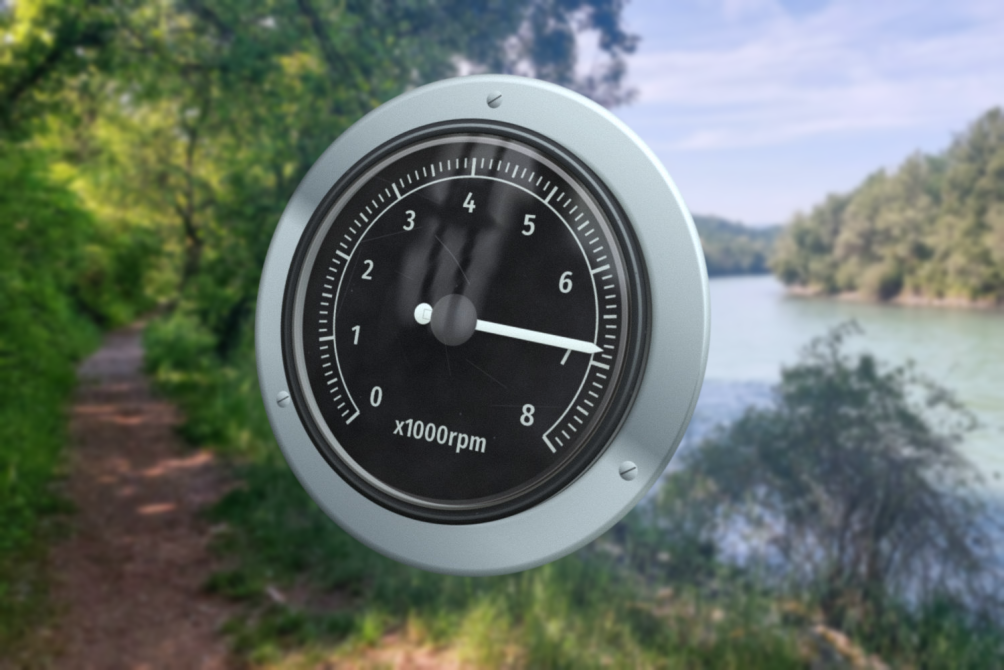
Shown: 6850 rpm
